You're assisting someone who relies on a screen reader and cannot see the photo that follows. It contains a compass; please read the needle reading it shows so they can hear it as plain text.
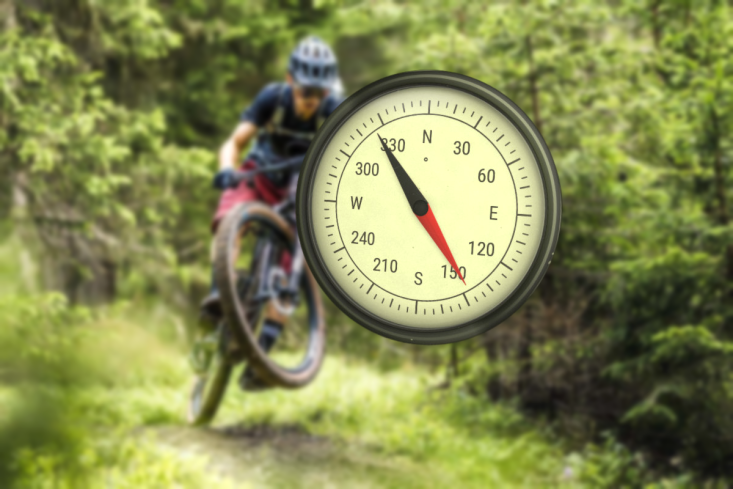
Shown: 145 °
